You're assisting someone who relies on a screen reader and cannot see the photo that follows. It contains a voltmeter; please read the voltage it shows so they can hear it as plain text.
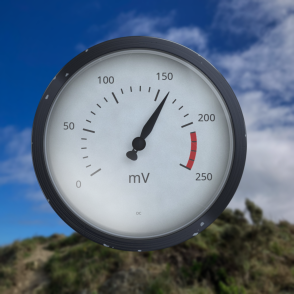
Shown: 160 mV
